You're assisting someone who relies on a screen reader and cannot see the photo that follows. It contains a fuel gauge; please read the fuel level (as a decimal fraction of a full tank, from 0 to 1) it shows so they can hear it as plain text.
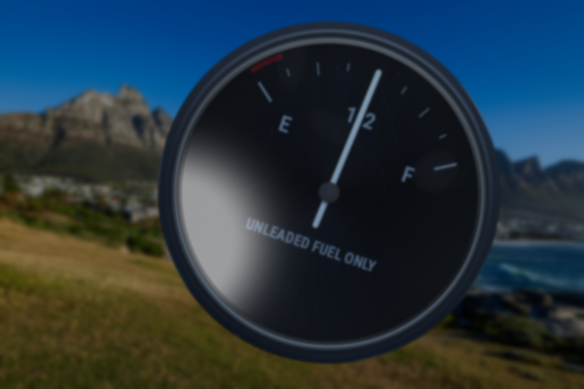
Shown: 0.5
